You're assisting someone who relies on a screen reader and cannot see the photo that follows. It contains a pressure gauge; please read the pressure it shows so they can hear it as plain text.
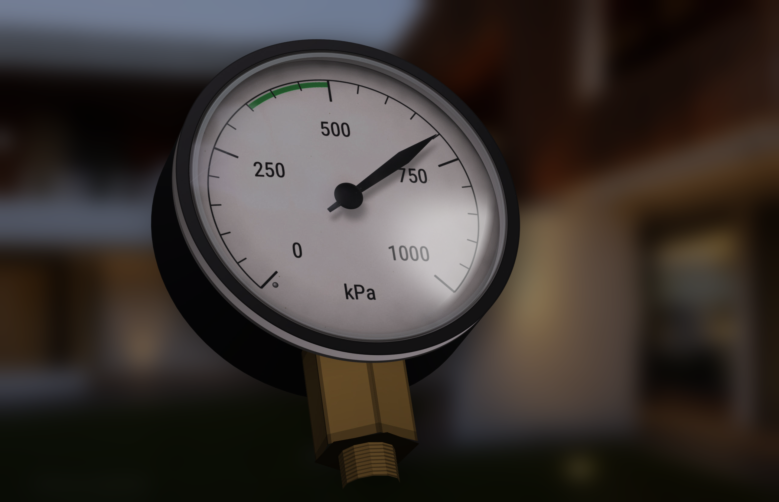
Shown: 700 kPa
